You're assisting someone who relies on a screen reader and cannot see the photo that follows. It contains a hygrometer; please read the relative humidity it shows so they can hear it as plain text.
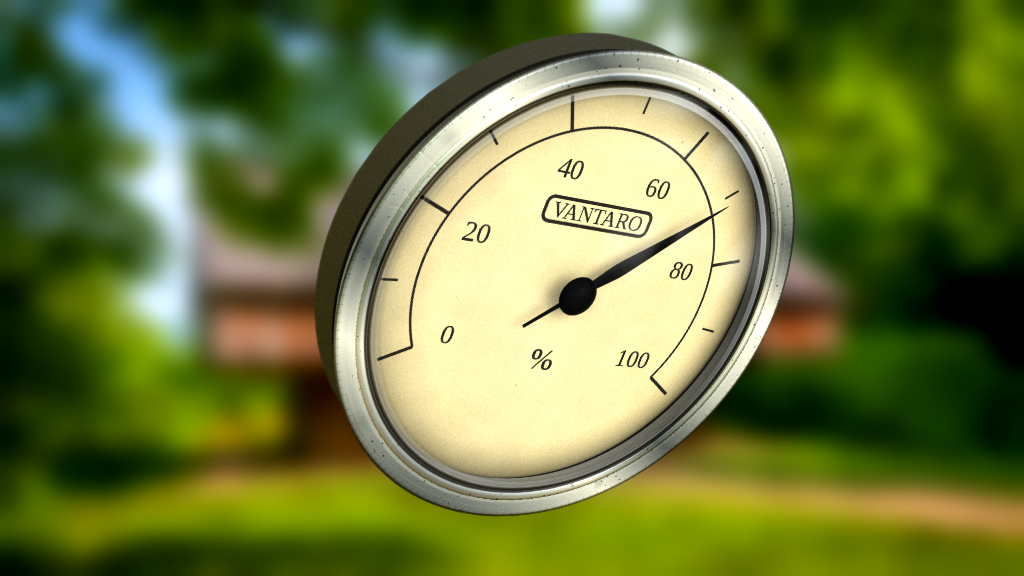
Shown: 70 %
